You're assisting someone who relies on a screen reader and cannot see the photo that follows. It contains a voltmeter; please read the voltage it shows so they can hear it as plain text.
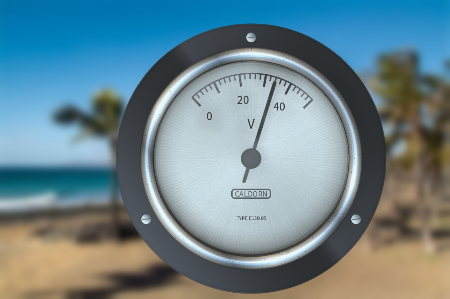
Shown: 34 V
